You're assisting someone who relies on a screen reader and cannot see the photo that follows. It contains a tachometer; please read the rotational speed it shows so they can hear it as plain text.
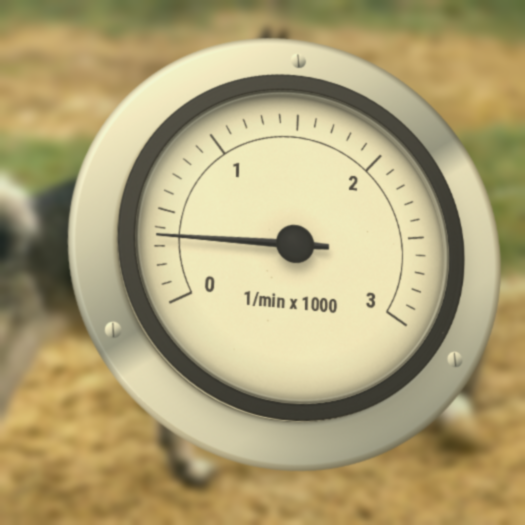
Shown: 350 rpm
